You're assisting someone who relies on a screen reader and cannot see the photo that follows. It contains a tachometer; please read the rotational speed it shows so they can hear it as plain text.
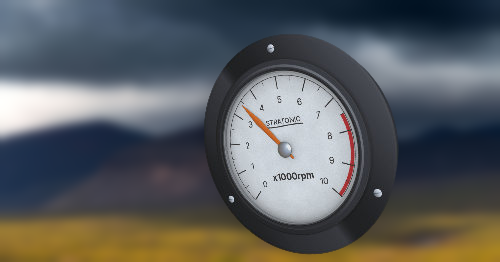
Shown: 3500 rpm
